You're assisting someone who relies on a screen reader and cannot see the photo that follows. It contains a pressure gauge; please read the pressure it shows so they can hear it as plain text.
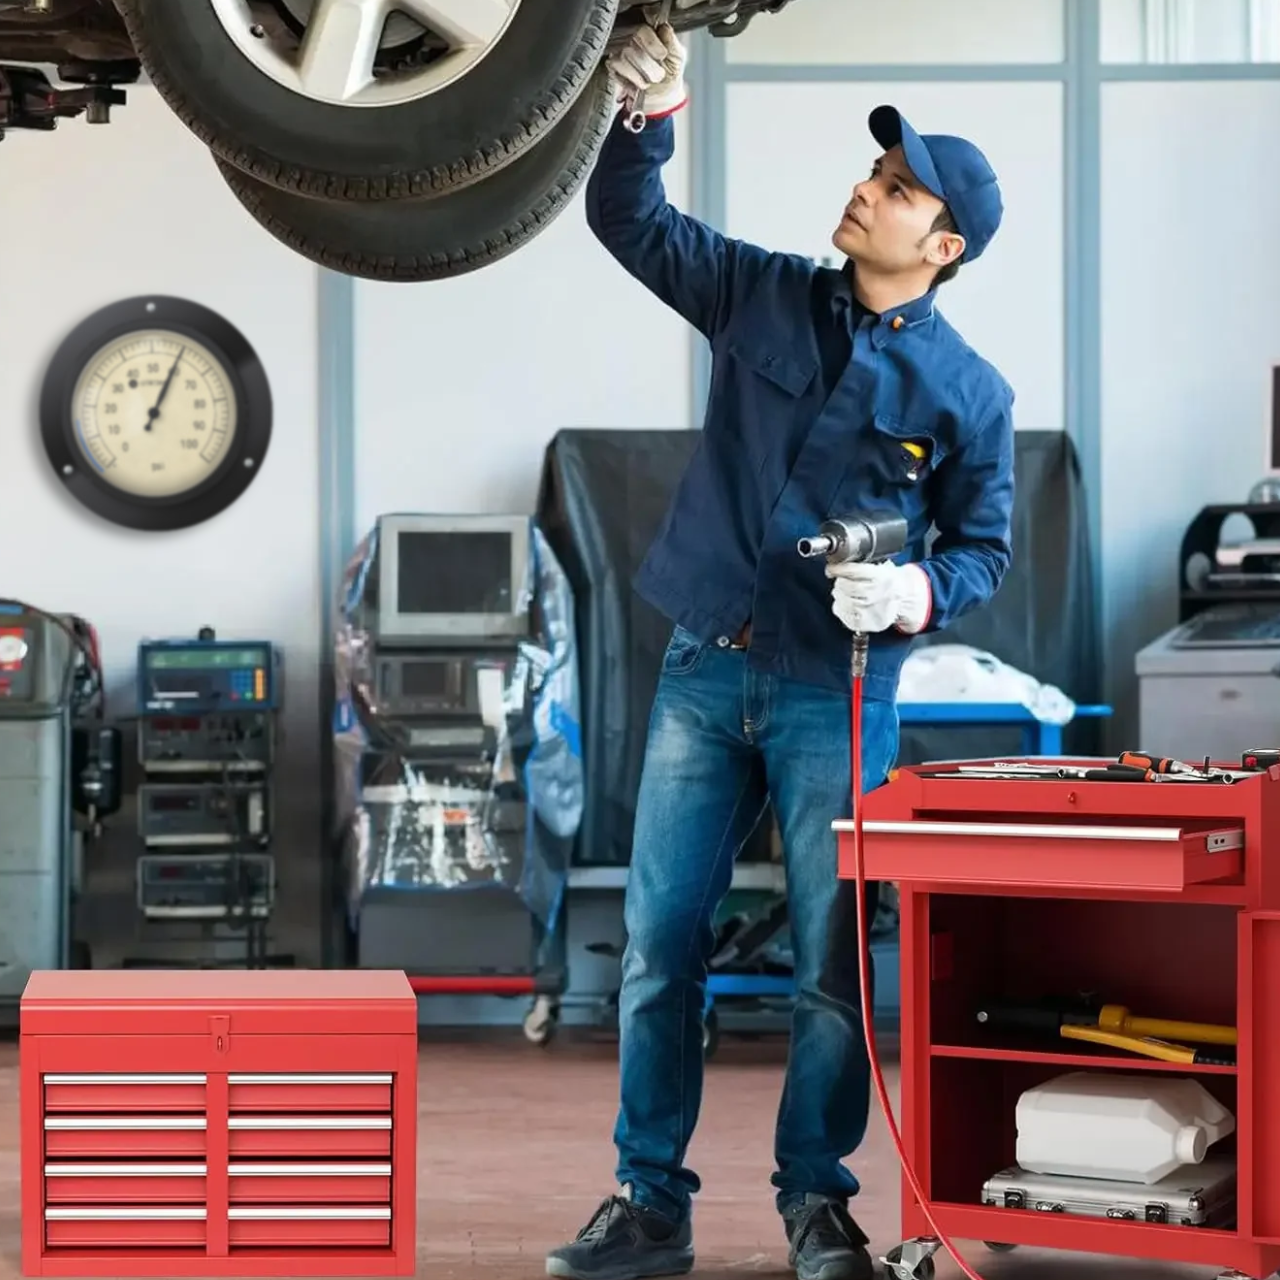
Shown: 60 psi
